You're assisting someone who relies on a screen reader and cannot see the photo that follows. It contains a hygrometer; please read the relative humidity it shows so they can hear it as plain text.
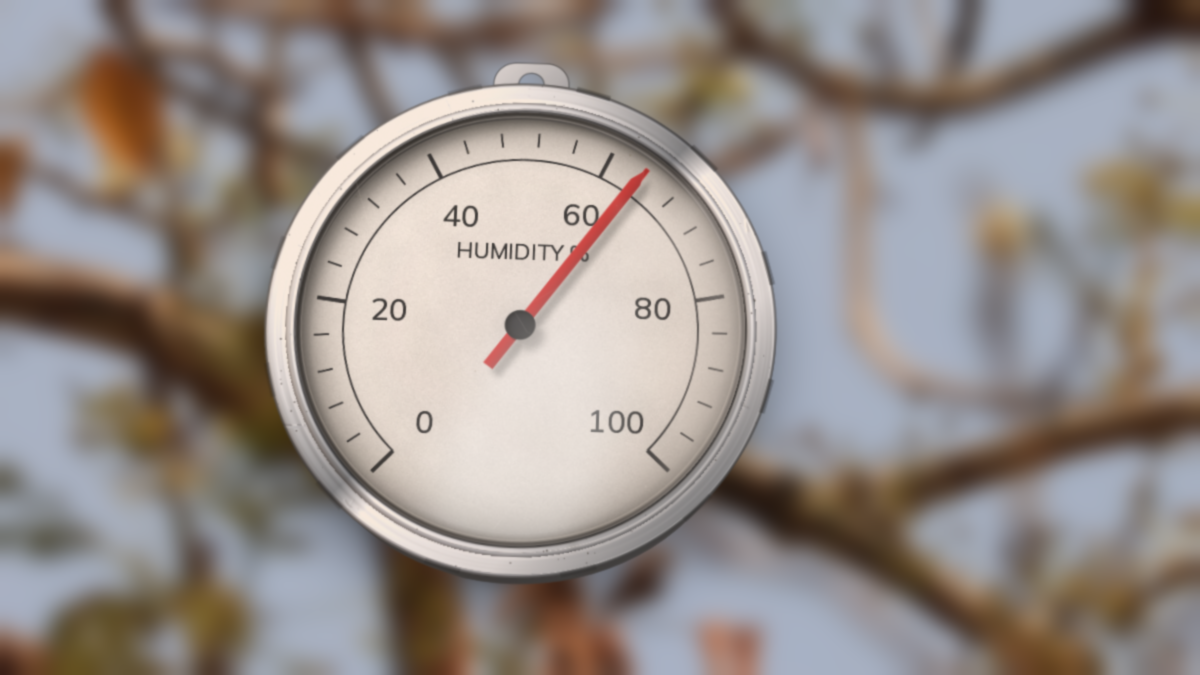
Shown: 64 %
